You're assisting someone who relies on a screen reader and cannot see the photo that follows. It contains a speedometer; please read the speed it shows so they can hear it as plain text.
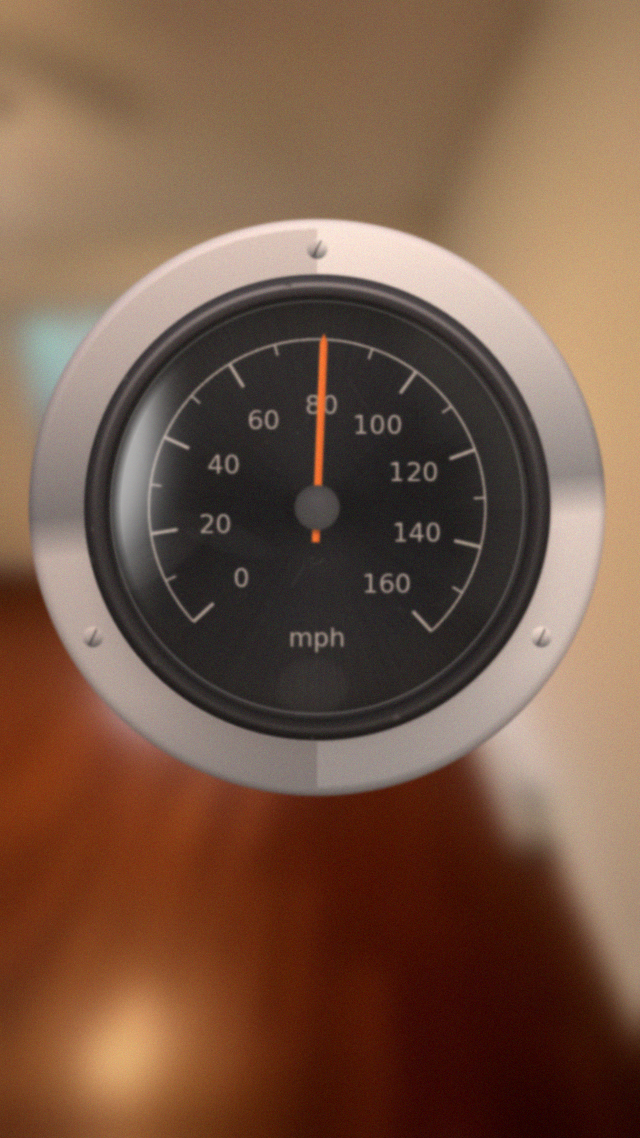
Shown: 80 mph
